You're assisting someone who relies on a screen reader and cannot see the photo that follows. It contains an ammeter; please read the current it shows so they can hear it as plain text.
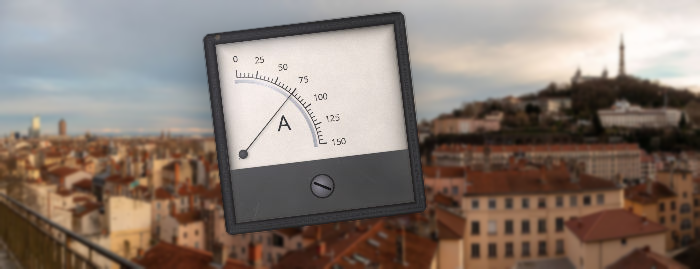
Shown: 75 A
